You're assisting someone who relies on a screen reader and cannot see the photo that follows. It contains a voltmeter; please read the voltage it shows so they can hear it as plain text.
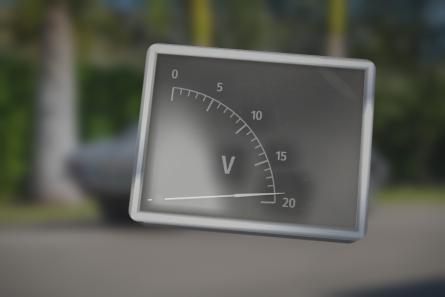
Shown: 19 V
